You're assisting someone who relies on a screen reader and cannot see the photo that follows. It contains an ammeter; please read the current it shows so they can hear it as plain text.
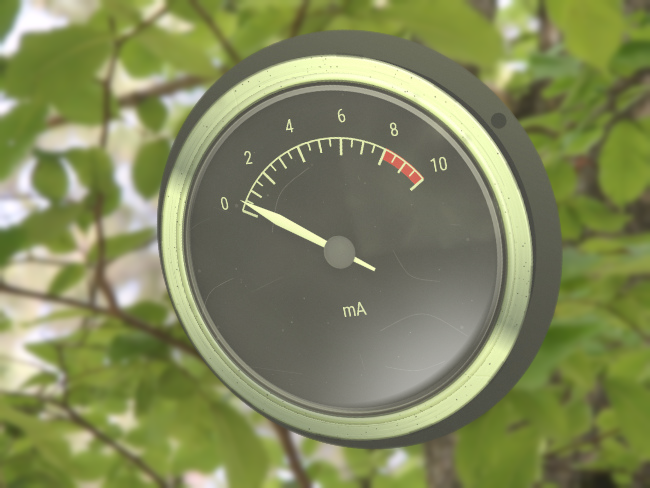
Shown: 0.5 mA
